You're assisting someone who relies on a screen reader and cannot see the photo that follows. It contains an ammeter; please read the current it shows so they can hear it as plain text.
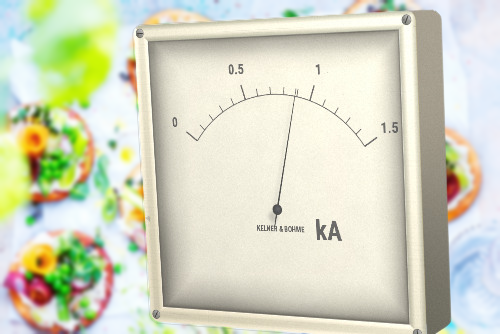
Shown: 0.9 kA
